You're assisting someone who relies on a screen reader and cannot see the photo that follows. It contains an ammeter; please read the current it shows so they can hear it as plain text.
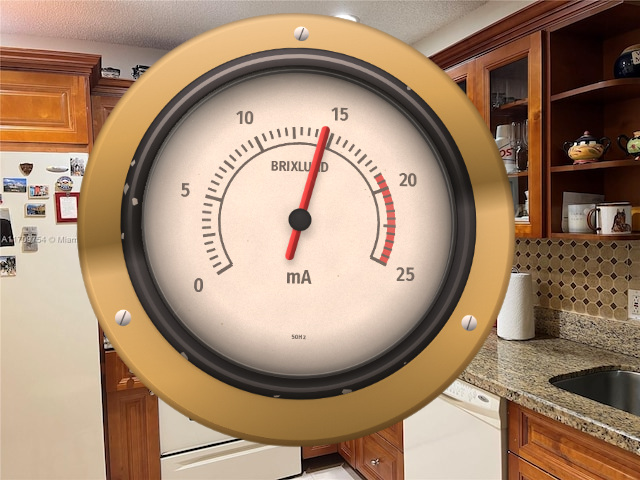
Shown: 14.5 mA
